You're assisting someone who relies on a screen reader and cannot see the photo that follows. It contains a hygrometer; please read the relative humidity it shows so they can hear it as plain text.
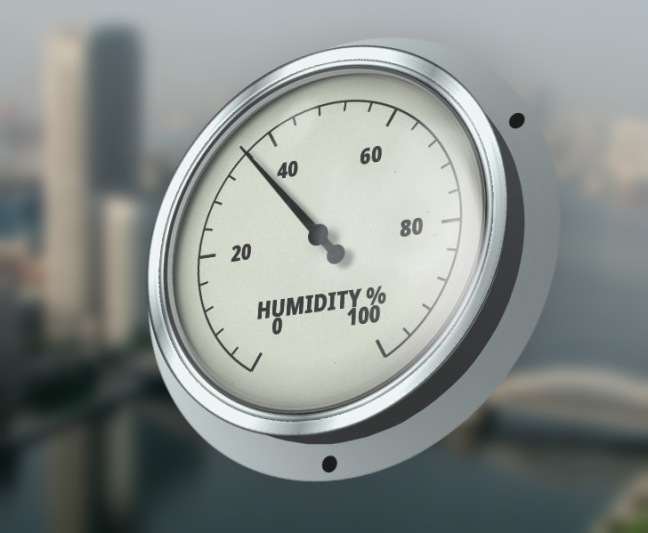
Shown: 36 %
